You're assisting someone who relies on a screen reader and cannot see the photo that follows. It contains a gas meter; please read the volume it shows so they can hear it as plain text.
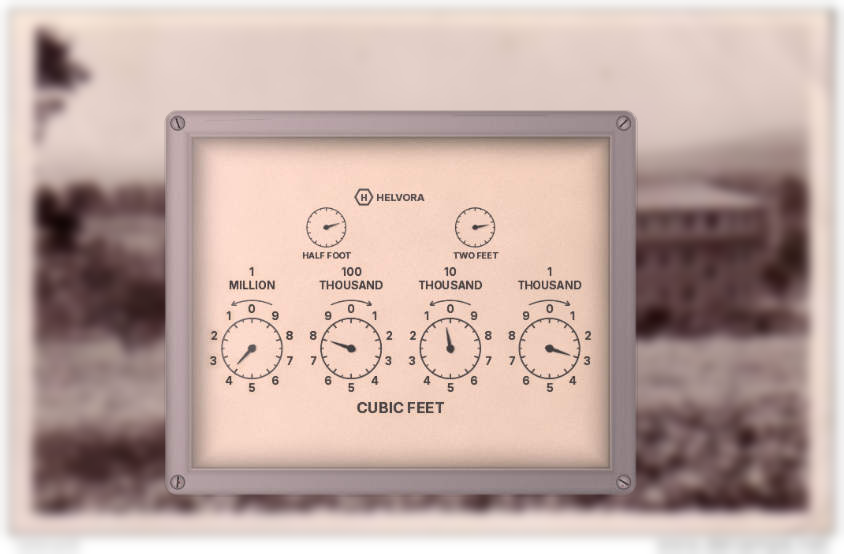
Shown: 380300 ft³
